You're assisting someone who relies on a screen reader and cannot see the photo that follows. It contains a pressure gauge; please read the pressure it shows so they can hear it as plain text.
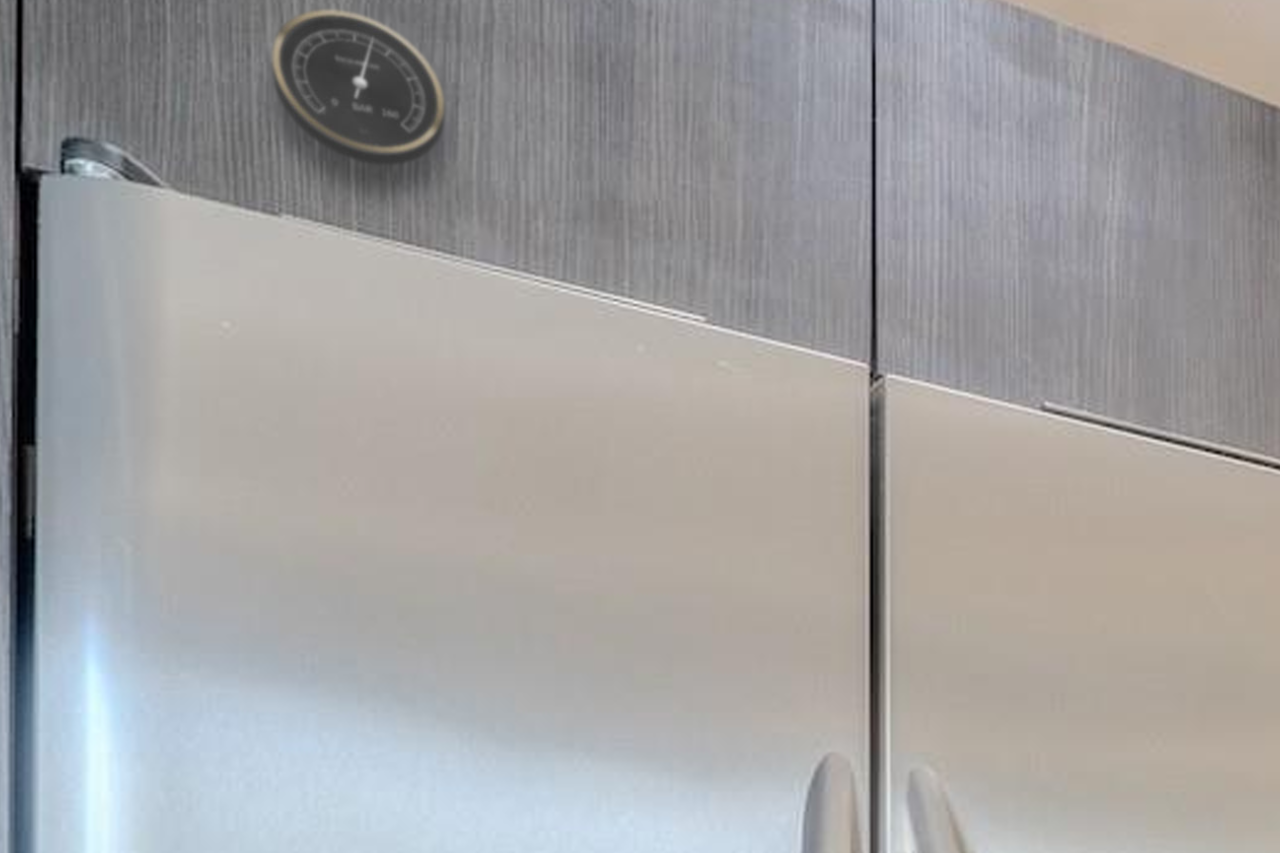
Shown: 90 bar
